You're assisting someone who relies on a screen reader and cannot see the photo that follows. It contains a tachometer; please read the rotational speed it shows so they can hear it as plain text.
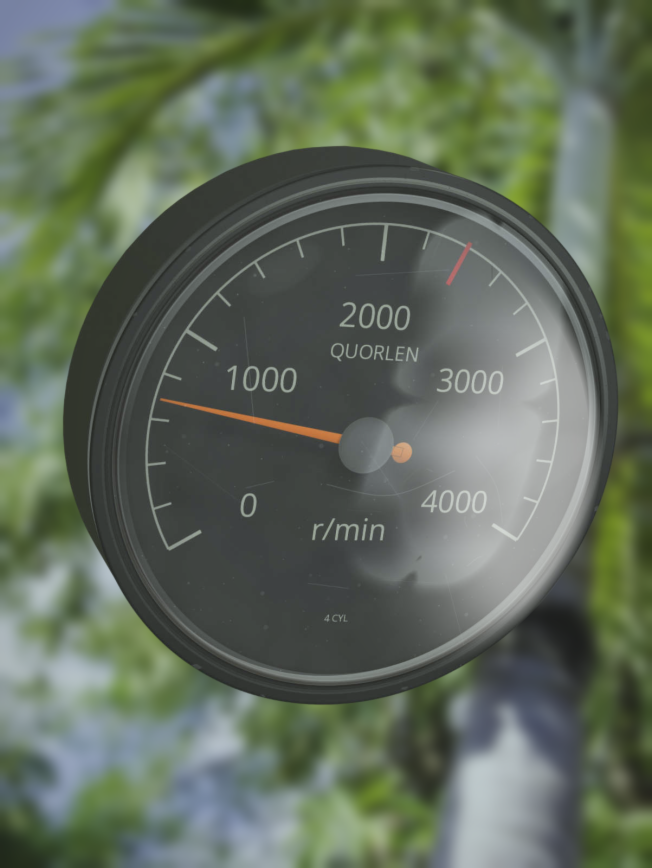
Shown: 700 rpm
